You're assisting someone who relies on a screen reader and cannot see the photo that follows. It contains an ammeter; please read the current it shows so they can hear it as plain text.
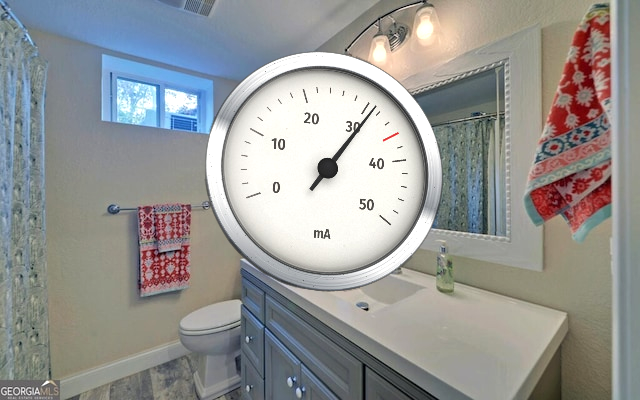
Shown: 31 mA
